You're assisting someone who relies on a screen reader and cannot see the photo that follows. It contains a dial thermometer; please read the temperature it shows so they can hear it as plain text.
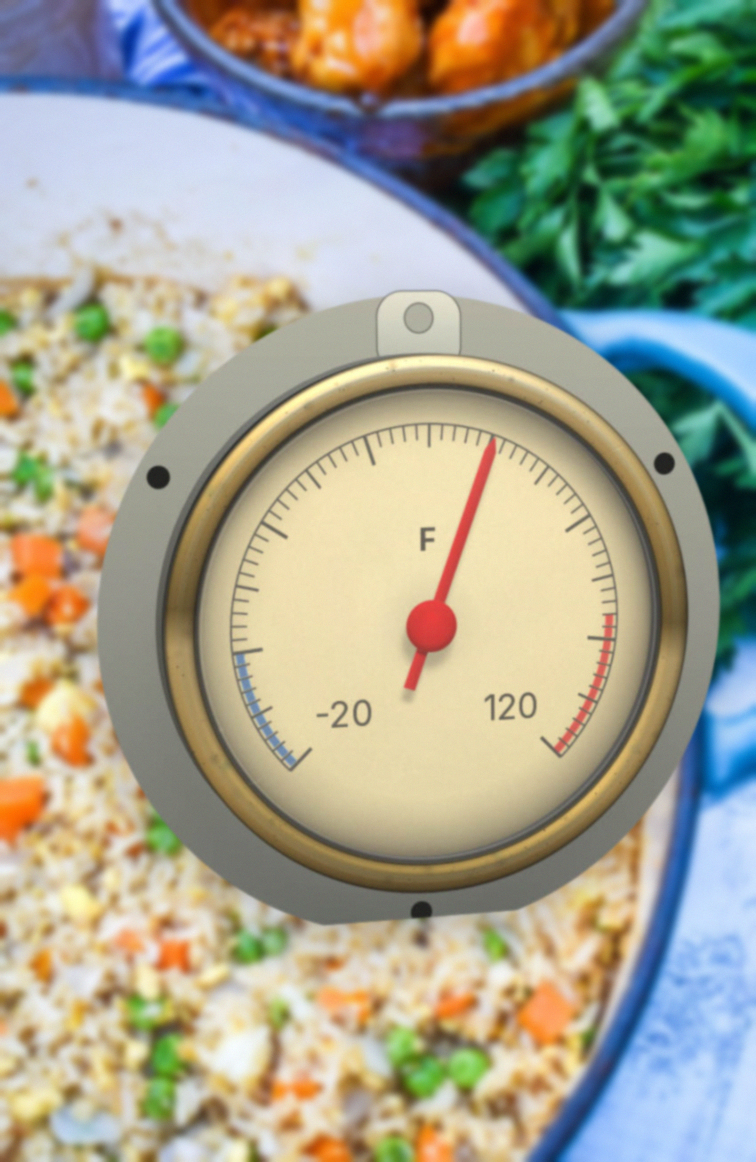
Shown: 60 °F
